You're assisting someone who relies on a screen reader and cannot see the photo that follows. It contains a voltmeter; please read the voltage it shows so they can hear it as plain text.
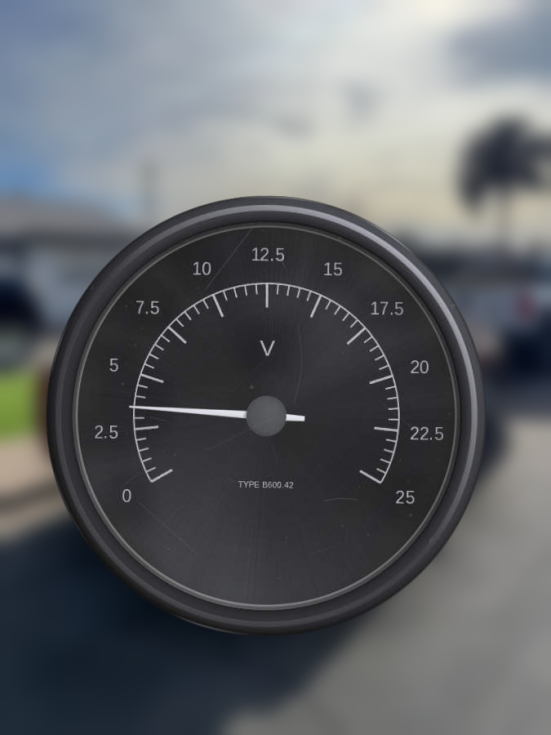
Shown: 3.5 V
